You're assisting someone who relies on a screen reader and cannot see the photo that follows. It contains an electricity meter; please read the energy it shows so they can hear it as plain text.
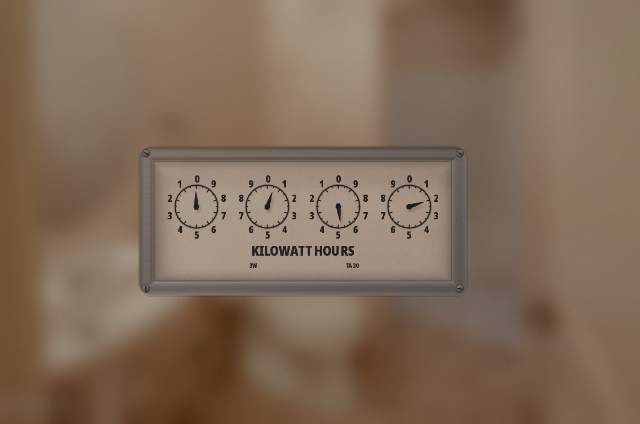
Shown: 52 kWh
